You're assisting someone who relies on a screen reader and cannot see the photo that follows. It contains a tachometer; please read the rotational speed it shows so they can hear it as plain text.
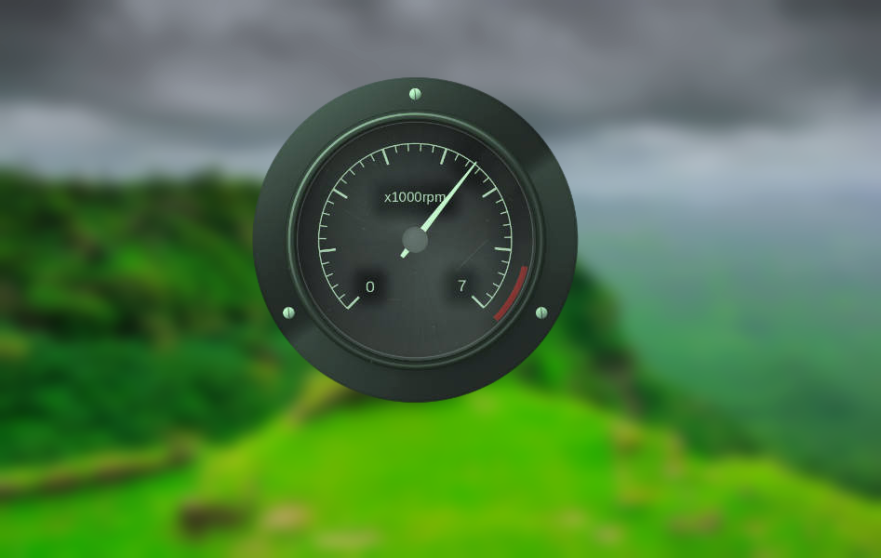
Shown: 4500 rpm
